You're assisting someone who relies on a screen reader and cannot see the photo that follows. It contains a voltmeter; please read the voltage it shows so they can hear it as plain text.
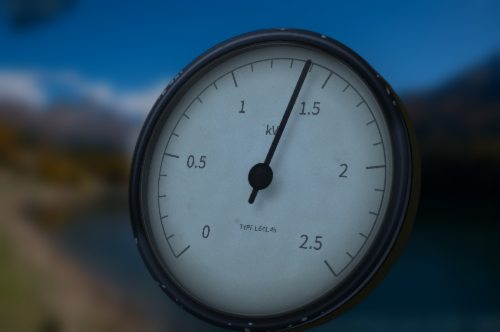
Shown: 1.4 kV
